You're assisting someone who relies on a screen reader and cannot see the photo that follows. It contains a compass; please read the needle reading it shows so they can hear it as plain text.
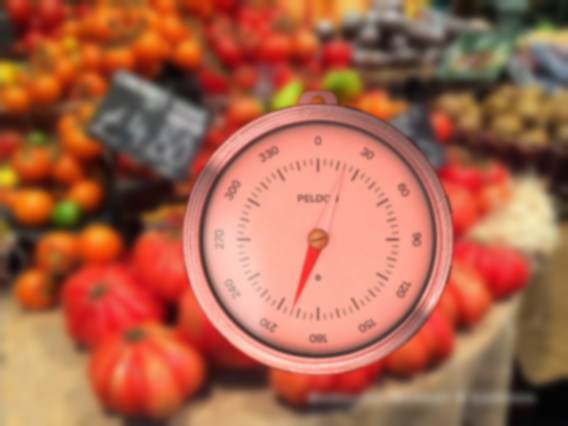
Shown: 200 °
